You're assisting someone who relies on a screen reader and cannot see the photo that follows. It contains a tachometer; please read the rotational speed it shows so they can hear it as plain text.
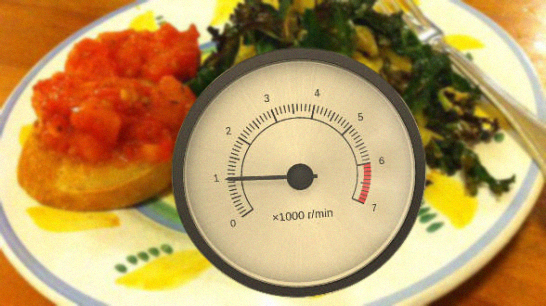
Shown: 1000 rpm
